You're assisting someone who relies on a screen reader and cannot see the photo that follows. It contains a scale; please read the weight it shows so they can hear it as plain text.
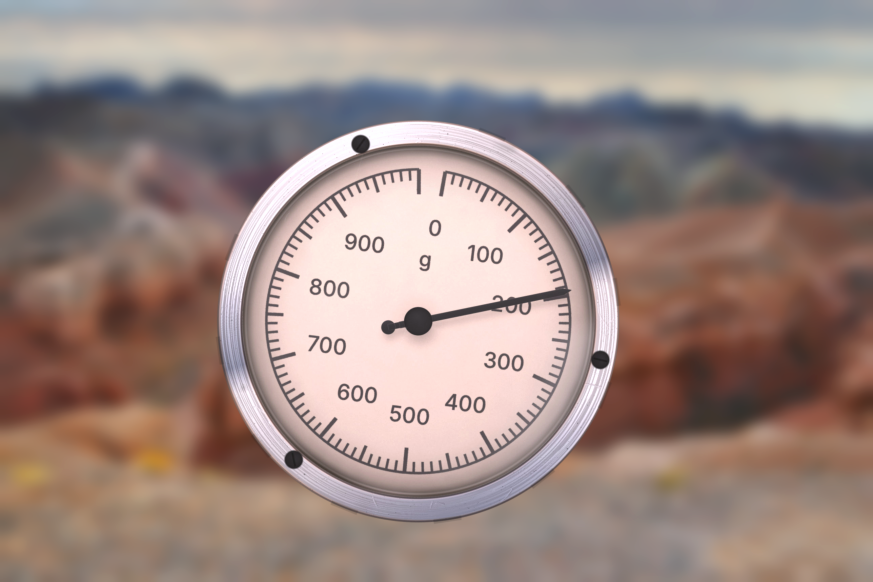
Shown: 195 g
